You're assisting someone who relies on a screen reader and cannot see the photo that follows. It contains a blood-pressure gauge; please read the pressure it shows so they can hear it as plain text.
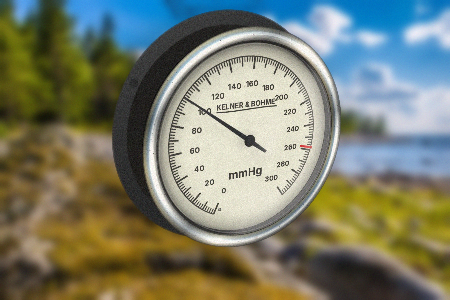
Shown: 100 mmHg
